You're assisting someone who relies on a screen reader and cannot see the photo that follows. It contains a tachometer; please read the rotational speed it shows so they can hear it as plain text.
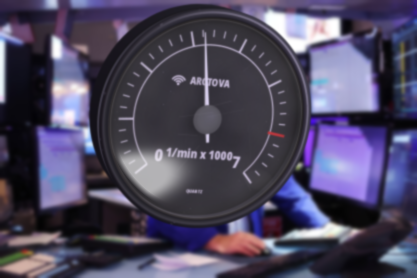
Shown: 3200 rpm
